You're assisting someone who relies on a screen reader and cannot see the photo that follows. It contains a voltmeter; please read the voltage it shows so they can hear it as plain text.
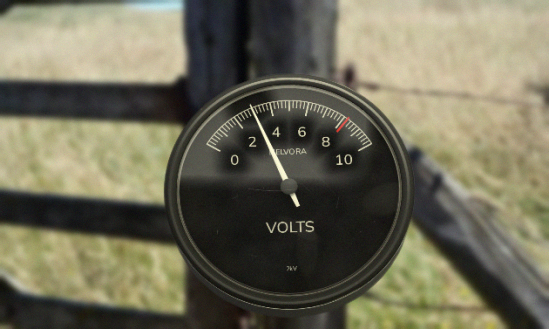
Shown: 3 V
